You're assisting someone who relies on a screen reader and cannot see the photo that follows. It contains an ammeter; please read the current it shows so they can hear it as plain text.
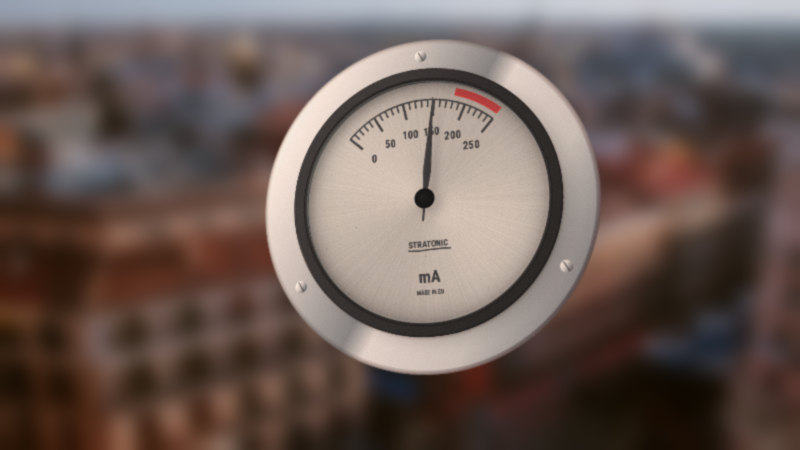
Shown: 150 mA
